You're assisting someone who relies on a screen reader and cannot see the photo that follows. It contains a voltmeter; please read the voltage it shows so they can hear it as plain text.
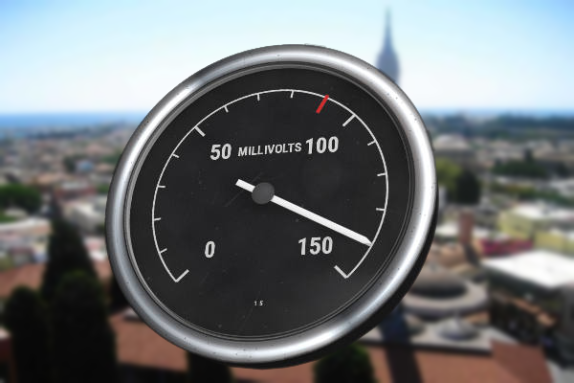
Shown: 140 mV
